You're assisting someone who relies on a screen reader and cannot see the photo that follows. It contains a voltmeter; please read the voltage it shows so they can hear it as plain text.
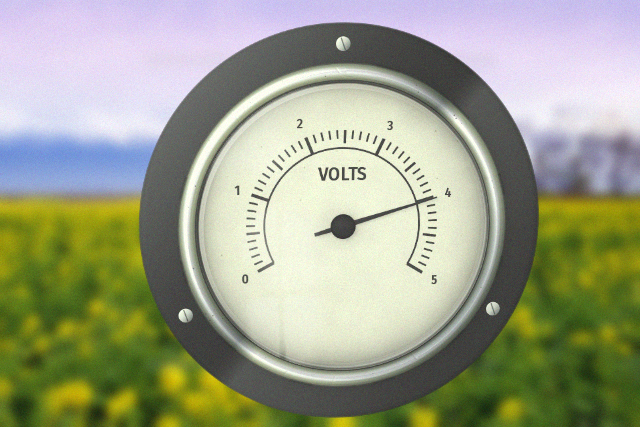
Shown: 4 V
